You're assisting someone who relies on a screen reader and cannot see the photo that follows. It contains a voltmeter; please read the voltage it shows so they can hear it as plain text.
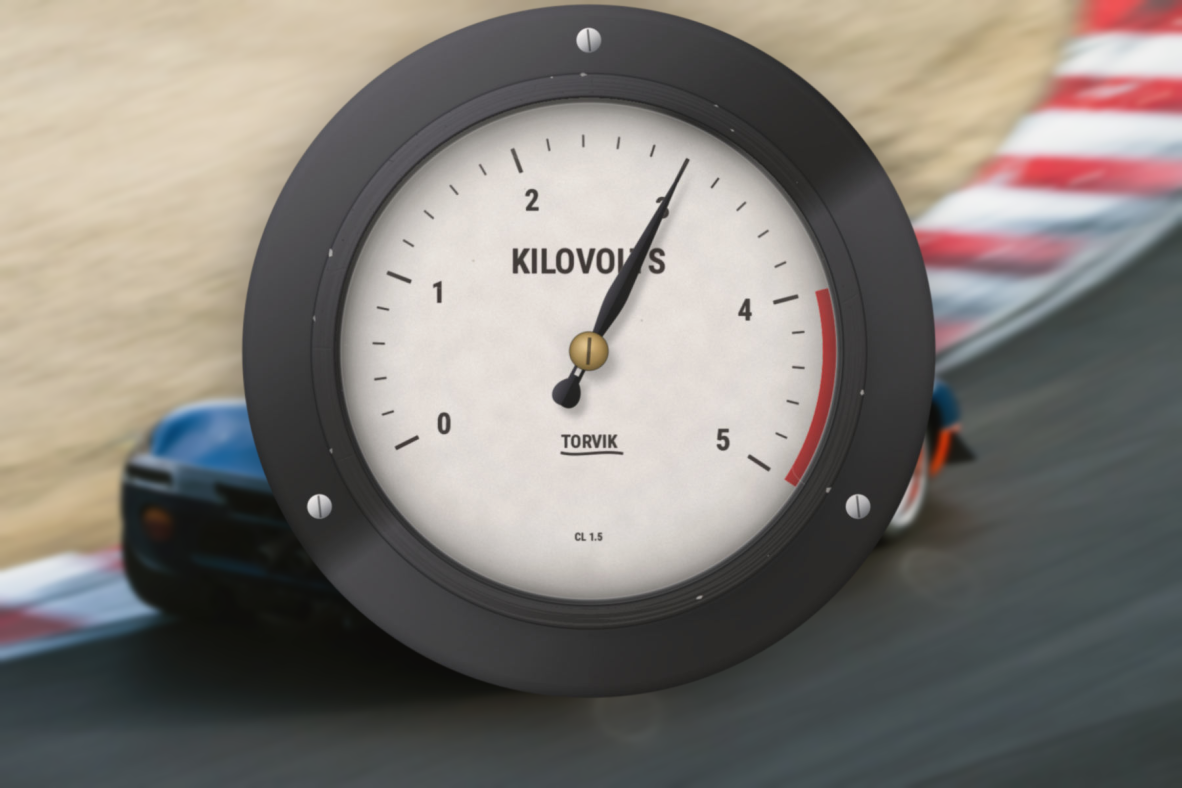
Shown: 3 kV
